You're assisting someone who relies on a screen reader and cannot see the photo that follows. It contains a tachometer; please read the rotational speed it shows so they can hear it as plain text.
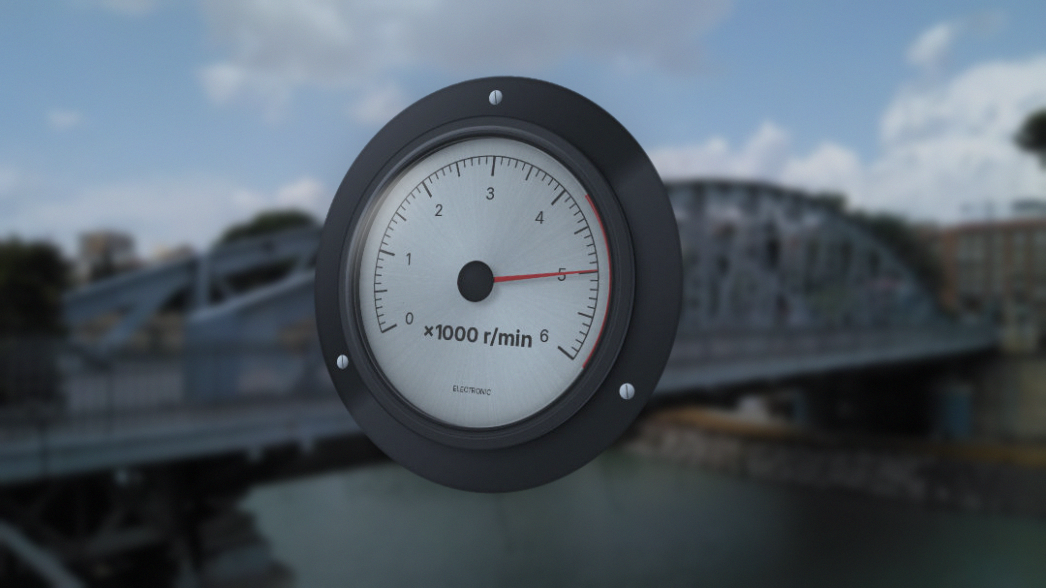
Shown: 5000 rpm
